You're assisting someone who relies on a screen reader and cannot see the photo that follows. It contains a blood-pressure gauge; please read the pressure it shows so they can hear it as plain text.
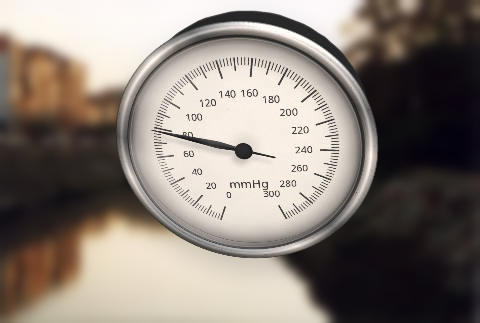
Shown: 80 mmHg
